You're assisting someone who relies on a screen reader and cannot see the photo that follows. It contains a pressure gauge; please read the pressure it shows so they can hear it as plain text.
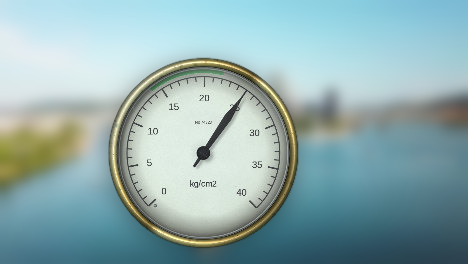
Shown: 25 kg/cm²
